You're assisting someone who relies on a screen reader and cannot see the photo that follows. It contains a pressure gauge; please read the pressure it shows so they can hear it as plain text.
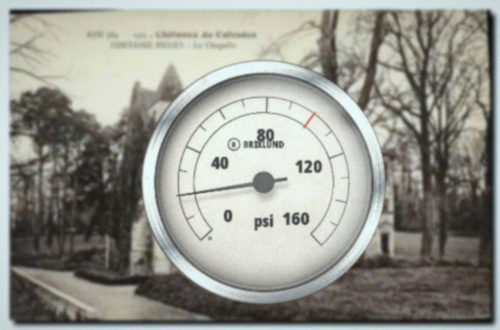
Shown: 20 psi
